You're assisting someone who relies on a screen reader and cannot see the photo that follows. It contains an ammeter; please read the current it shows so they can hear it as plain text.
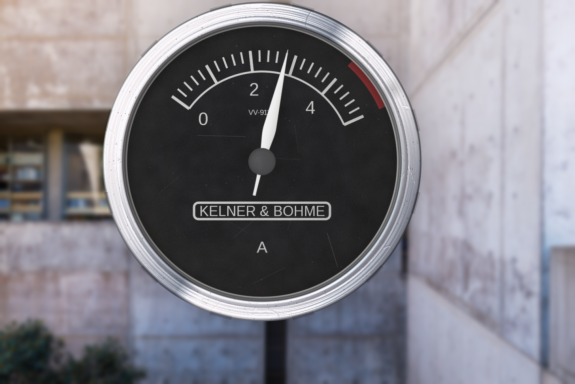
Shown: 2.8 A
